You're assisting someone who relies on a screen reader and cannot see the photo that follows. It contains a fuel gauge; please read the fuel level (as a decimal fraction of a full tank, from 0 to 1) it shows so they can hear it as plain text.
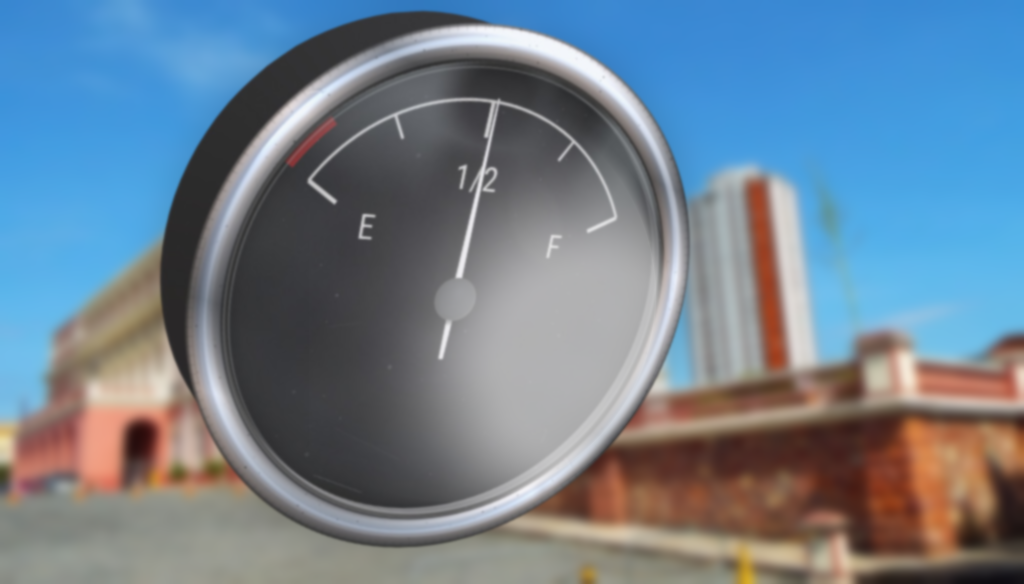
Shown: 0.5
